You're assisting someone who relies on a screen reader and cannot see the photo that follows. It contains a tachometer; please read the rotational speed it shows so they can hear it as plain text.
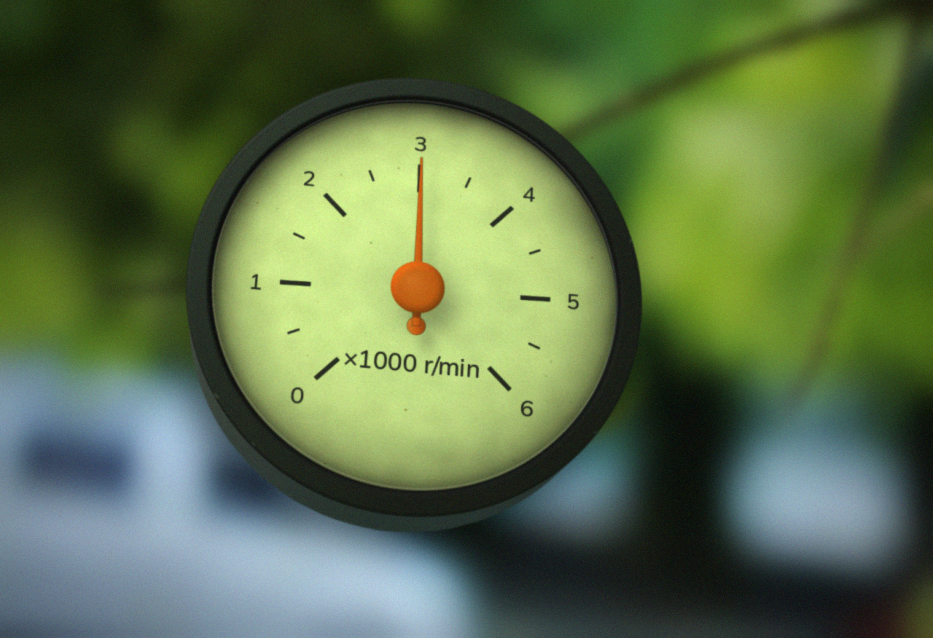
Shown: 3000 rpm
